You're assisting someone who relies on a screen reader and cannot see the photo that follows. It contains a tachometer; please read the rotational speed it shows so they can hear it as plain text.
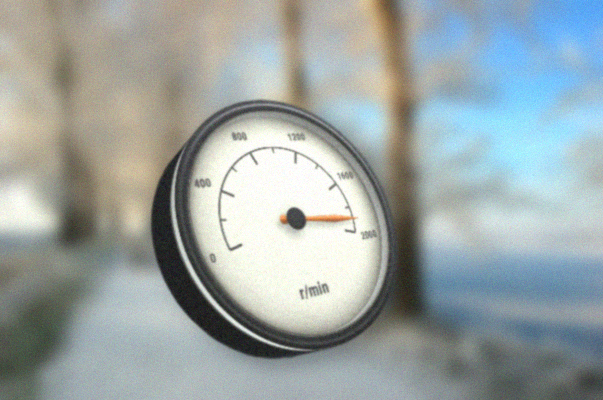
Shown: 1900 rpm
